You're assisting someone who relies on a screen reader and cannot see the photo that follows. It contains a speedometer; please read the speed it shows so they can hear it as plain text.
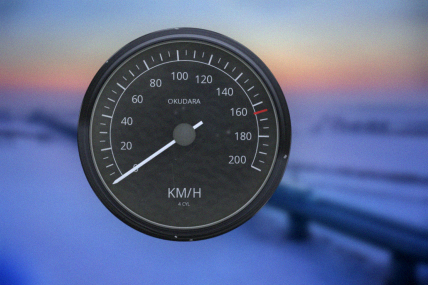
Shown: 0 km/h
